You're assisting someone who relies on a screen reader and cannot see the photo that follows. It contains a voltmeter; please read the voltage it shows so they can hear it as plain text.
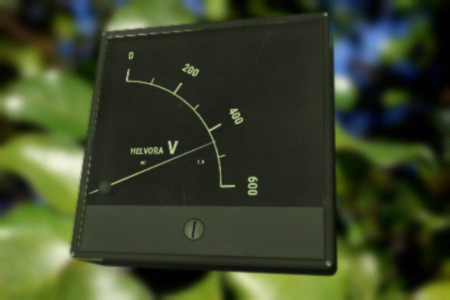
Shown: 450 V
